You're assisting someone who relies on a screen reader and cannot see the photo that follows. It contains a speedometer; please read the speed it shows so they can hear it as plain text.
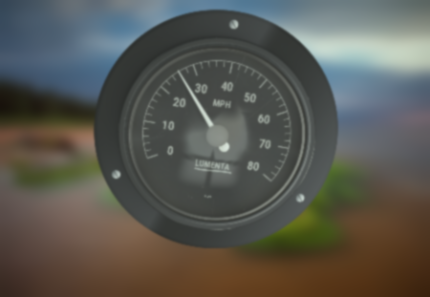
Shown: 26 mph
